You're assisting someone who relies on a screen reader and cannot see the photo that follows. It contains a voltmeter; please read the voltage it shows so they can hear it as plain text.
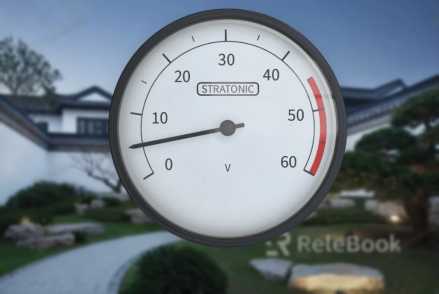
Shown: 5 V
